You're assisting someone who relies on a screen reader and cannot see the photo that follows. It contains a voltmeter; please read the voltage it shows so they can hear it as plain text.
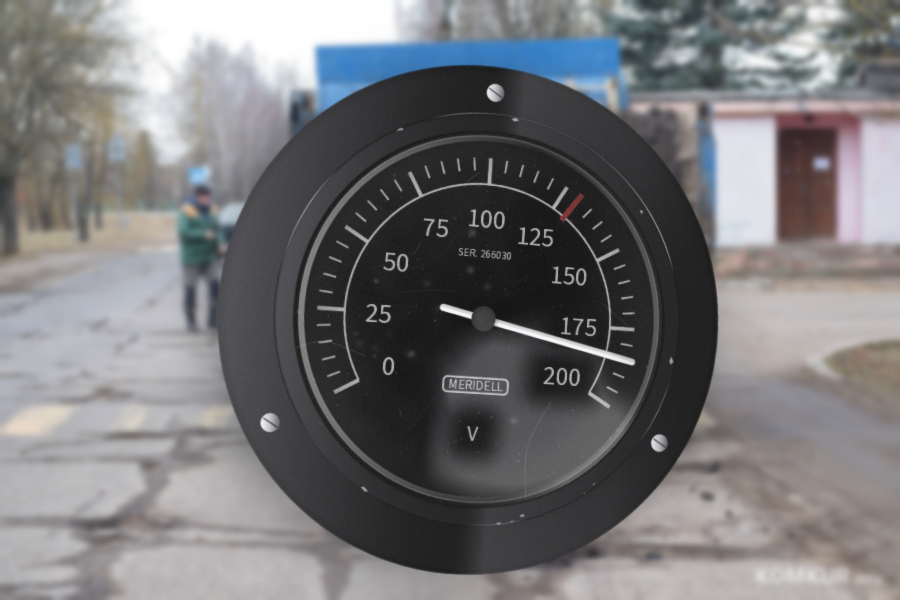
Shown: 185 V
